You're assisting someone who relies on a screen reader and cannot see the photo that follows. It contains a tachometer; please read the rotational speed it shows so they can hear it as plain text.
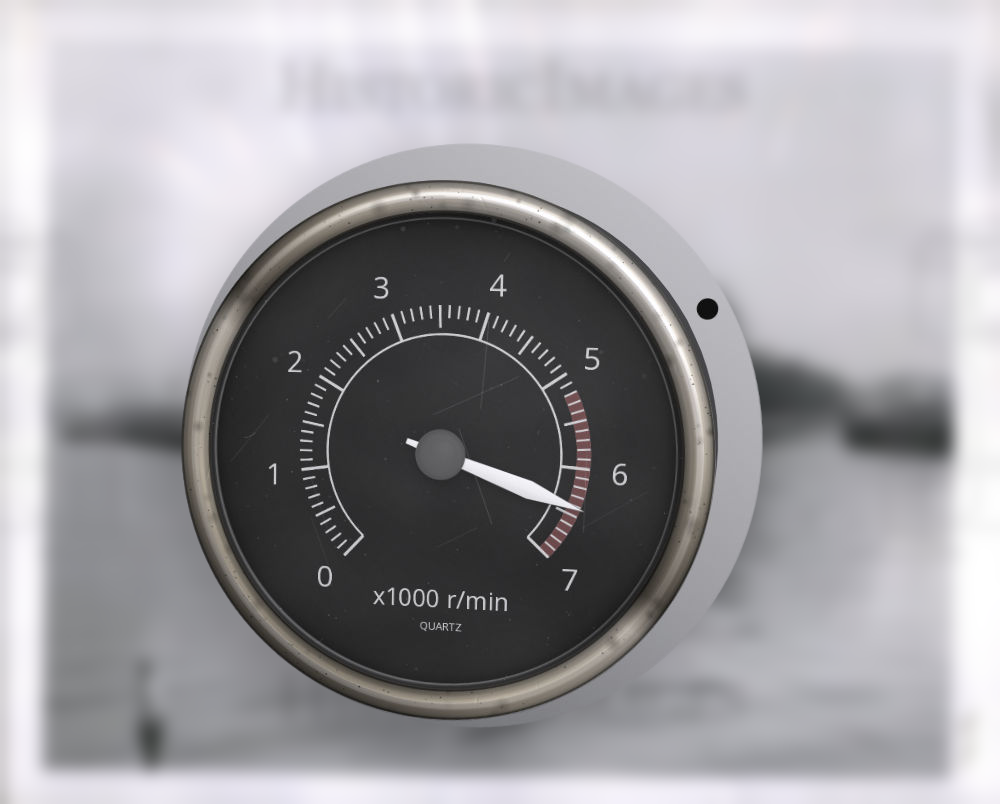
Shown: 6400 rpm
